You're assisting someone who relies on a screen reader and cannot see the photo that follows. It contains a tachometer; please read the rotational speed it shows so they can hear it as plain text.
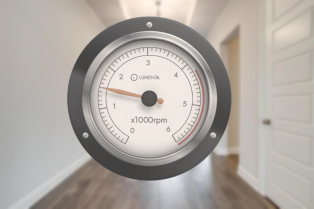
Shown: 1500 rpm
